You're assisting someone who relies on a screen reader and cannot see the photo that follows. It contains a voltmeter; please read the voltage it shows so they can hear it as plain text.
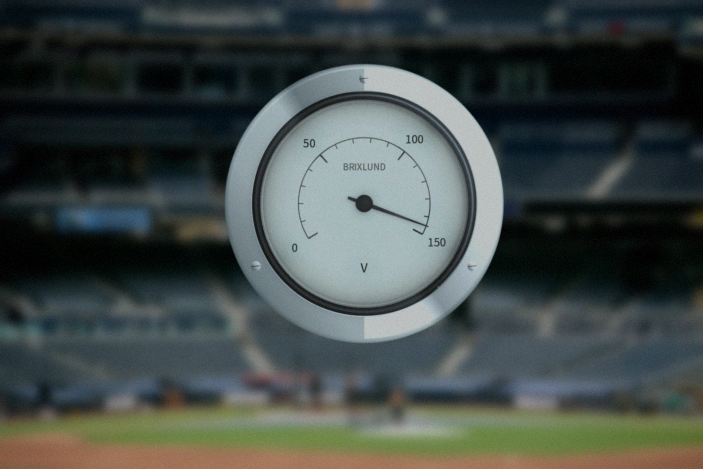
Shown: 145 V
